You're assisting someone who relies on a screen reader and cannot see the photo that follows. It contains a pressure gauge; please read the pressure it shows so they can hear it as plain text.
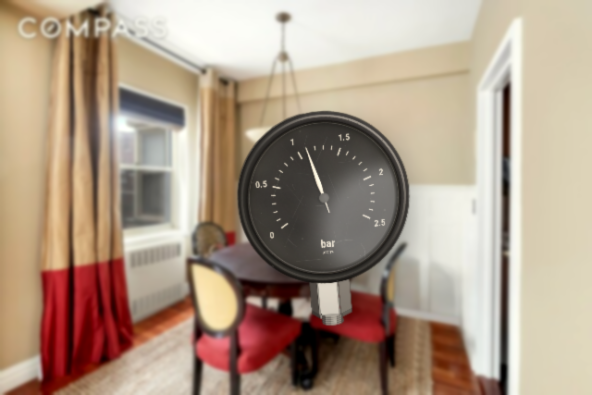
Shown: 1.1 bar
